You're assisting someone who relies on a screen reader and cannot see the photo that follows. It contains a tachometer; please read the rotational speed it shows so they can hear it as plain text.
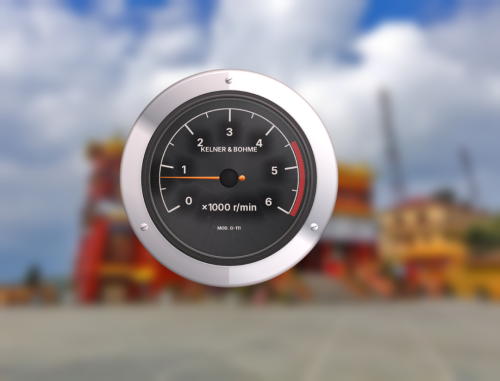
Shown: 750 rpm
